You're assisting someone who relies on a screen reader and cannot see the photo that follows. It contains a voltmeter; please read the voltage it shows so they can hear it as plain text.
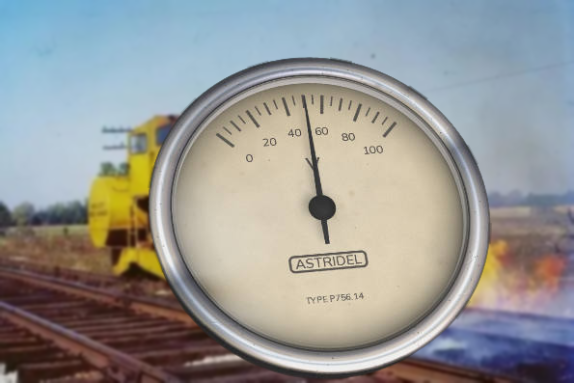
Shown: 50 V
